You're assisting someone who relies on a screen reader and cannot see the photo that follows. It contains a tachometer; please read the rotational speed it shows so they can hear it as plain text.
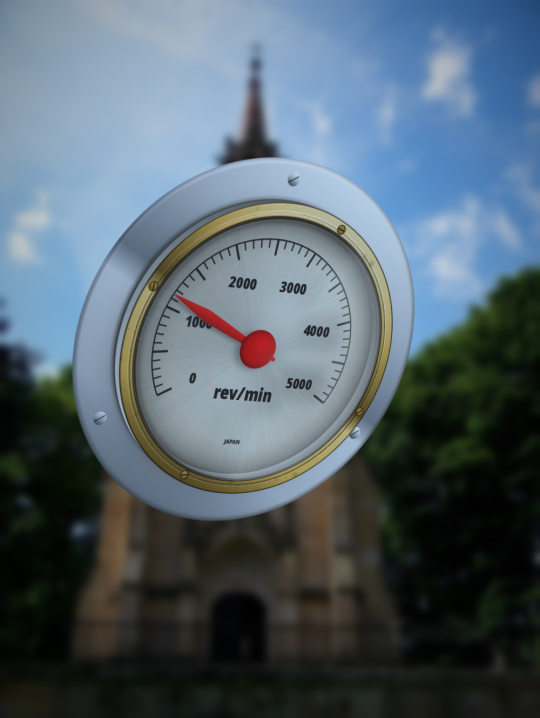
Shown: 1150 rpm
